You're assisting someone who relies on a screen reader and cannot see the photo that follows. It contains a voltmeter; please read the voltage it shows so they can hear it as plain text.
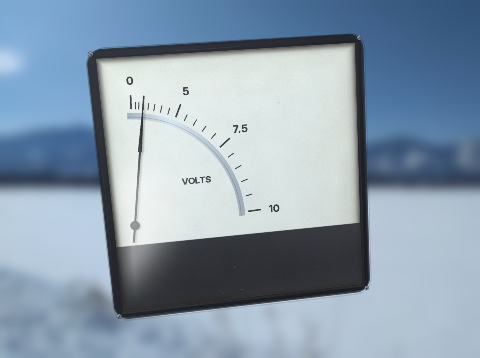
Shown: 2.5 V
